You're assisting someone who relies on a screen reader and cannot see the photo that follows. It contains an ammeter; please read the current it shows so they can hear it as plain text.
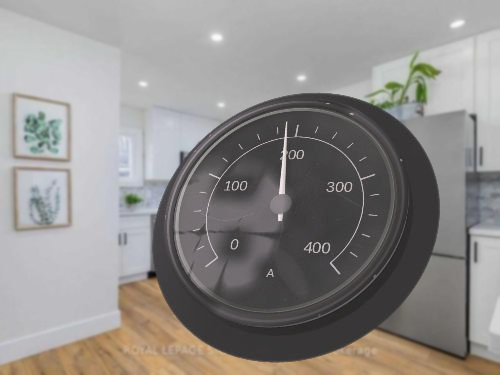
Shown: 190 A
